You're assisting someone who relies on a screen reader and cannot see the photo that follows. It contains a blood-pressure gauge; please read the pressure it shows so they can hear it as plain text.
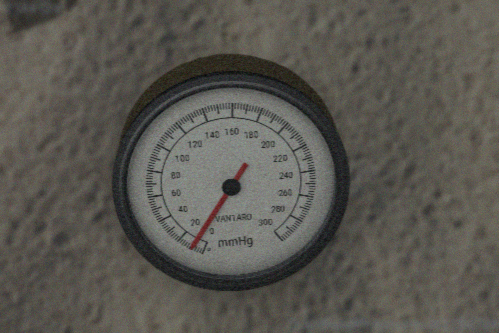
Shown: 10 mmHg
